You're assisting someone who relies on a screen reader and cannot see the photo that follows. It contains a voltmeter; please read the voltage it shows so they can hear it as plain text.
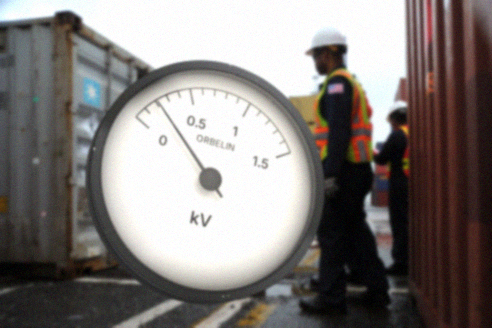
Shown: 0.2 kV
